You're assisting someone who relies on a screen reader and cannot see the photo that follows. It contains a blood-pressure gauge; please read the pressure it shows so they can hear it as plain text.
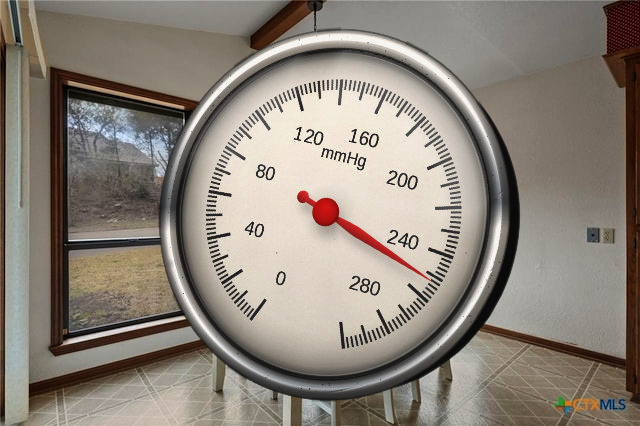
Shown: 252 mmHg
